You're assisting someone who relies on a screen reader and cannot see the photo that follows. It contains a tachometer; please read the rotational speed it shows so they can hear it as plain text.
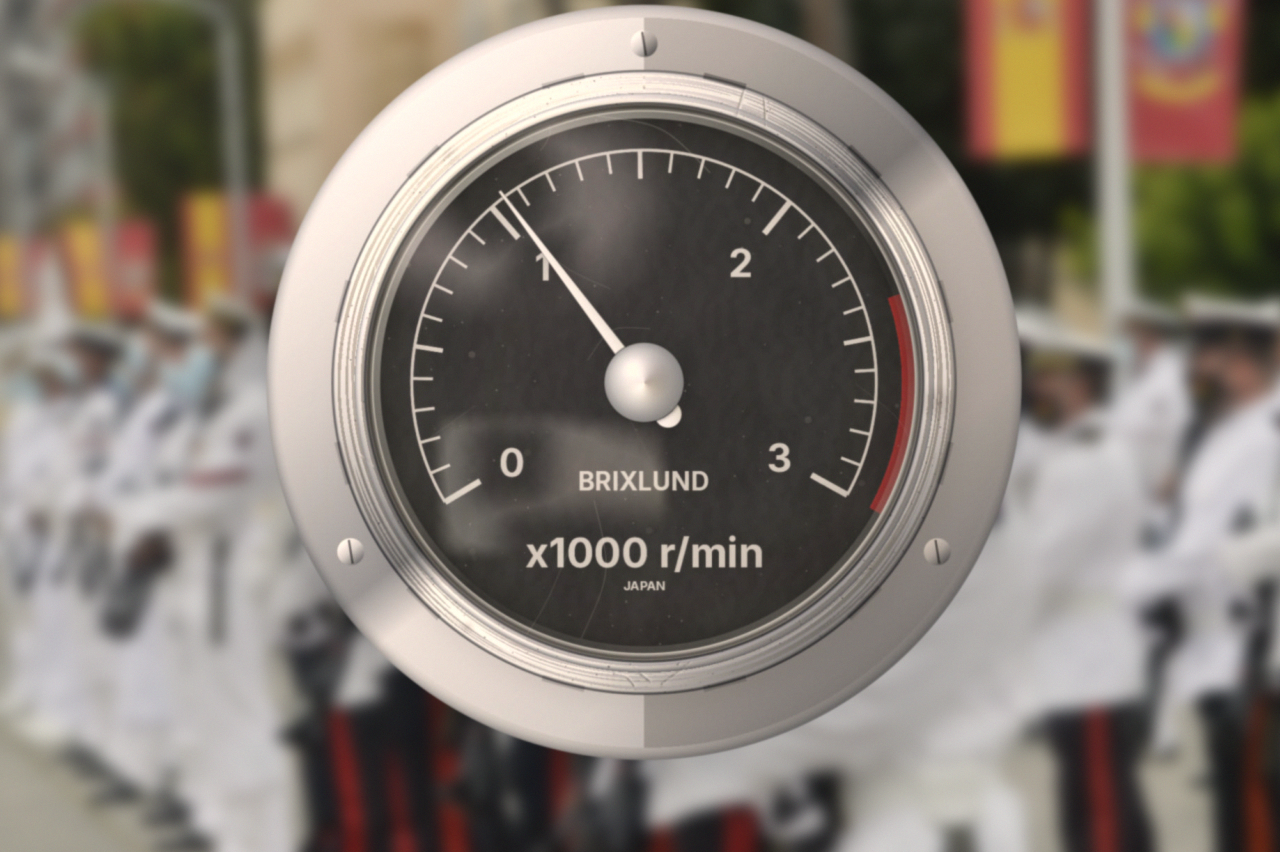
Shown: 1050 rpm
